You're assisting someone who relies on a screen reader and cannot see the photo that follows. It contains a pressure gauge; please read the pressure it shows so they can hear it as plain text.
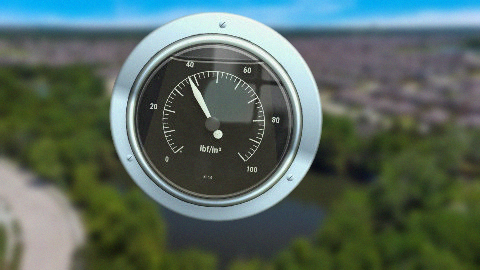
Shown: 38 psi
